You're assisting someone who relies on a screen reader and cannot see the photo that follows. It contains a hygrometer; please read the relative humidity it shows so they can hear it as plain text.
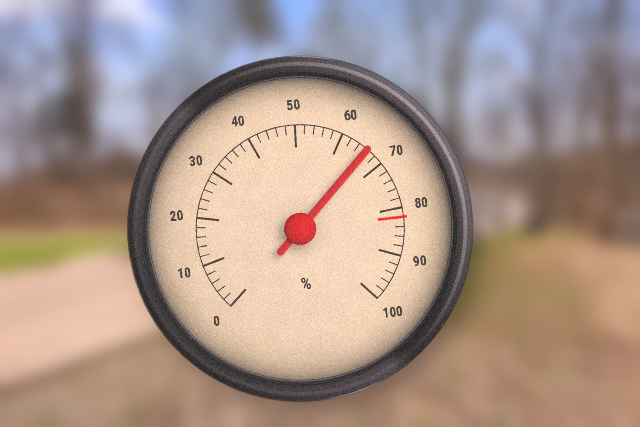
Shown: 66 %
